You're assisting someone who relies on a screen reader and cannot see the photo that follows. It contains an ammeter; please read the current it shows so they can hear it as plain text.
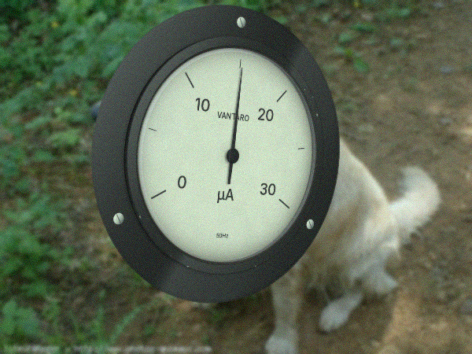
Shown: 15 µA
